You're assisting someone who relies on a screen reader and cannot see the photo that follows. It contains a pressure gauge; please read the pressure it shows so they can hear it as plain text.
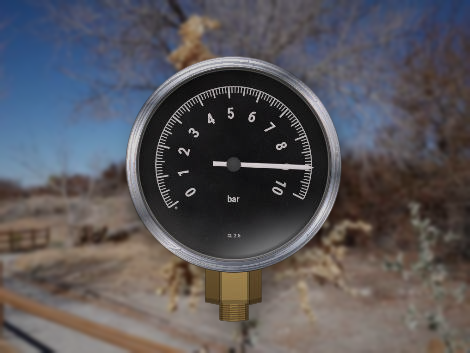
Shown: 9 bar
